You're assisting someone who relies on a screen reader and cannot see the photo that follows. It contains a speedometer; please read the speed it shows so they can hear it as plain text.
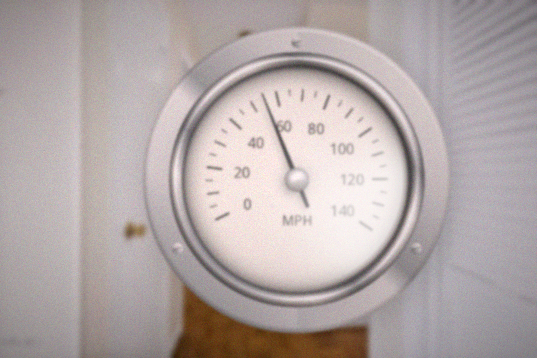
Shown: 55 mph
